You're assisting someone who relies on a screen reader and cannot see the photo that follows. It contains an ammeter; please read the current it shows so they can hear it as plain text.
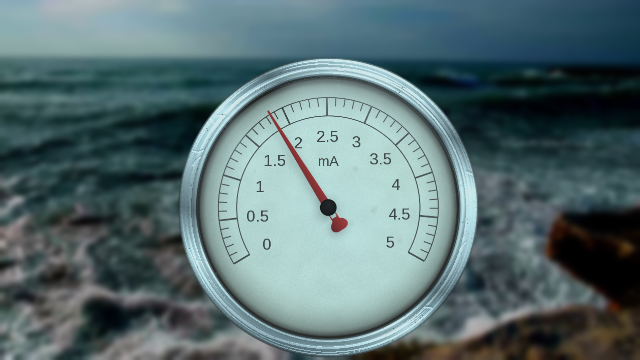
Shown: 1.85 mA
